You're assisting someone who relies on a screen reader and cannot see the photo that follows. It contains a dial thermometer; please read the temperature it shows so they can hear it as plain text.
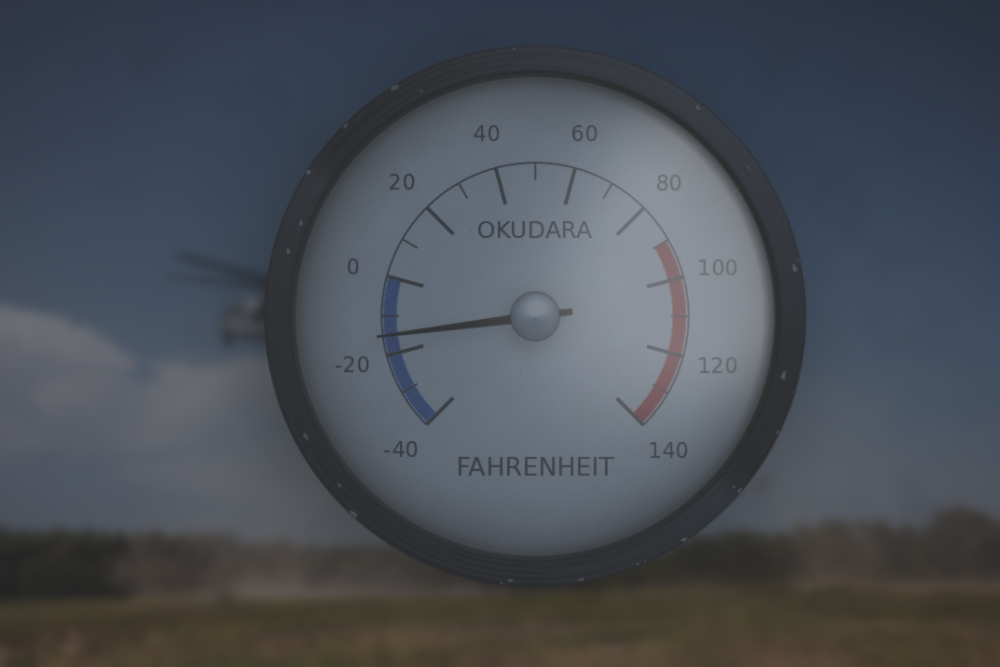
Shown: -15 °F
